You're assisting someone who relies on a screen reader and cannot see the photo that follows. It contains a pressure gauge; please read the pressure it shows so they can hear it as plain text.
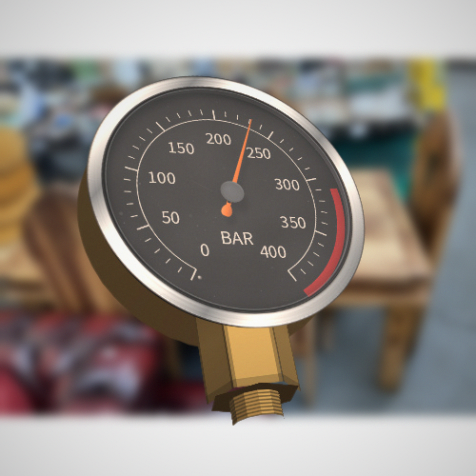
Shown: 230 bar
